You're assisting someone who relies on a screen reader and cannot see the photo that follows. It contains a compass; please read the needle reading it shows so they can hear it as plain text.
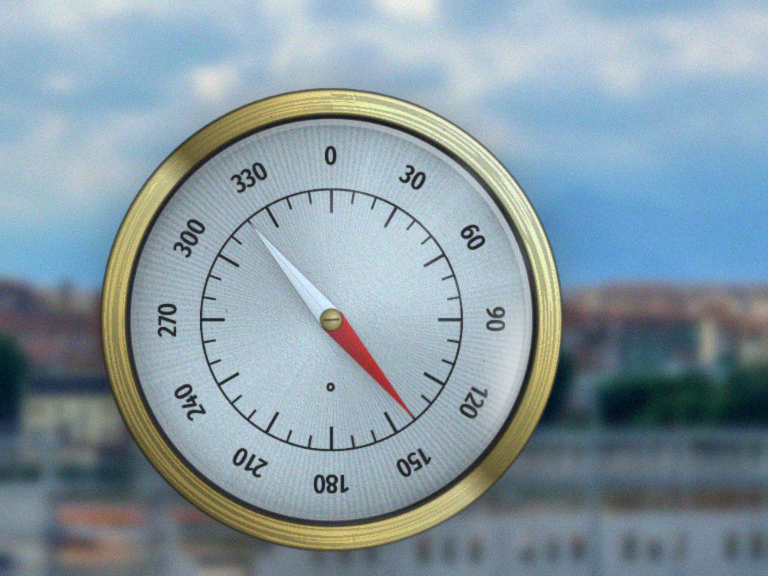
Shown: 140 °
